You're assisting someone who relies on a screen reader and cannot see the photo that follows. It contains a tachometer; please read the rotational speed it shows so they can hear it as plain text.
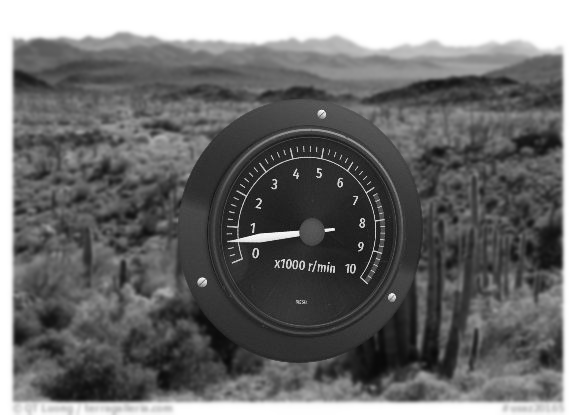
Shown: 600 rpm
